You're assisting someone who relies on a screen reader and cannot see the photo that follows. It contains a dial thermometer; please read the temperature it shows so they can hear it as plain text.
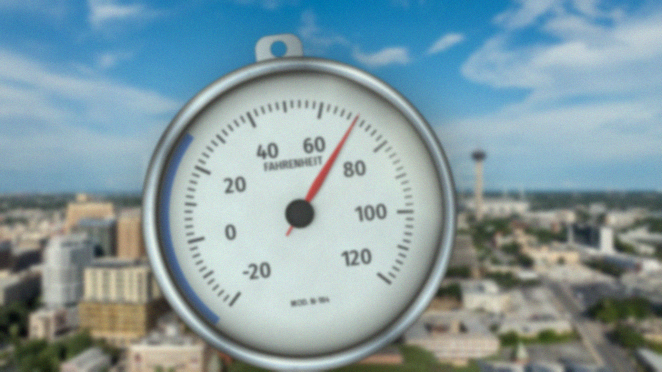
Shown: 70 °F
